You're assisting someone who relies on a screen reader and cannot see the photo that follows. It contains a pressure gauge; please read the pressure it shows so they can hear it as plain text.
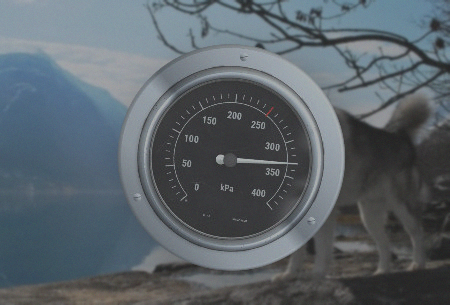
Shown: 330 kPa
